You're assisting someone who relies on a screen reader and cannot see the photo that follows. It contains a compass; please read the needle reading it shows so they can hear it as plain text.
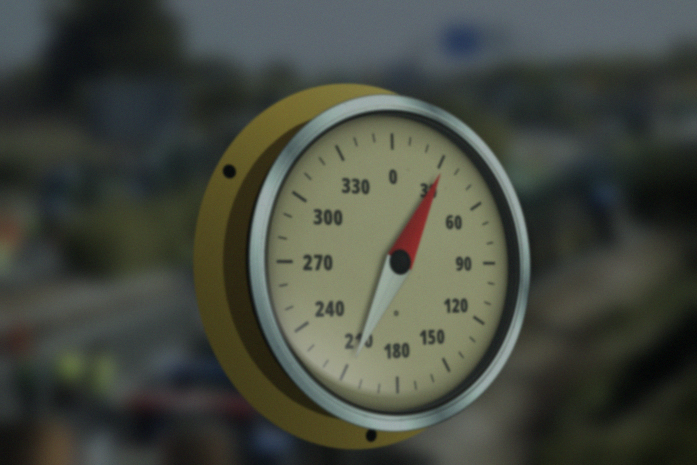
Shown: 30 °
